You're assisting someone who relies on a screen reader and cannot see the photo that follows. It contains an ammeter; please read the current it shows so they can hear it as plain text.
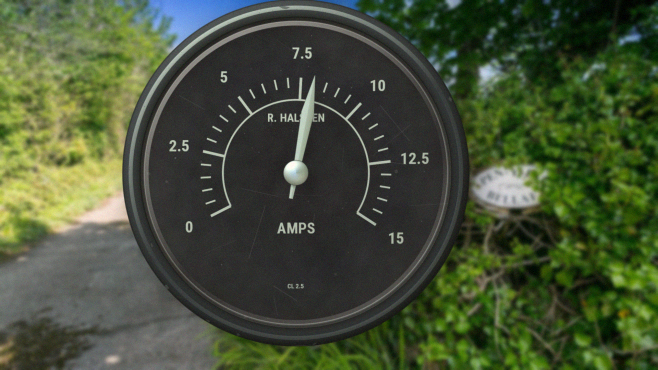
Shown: 8 A
